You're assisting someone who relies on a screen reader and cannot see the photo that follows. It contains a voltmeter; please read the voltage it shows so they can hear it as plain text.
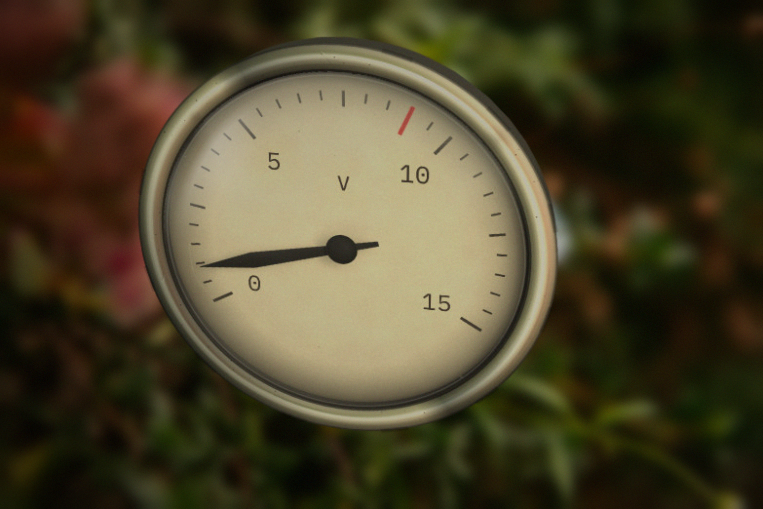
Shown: 1 V
